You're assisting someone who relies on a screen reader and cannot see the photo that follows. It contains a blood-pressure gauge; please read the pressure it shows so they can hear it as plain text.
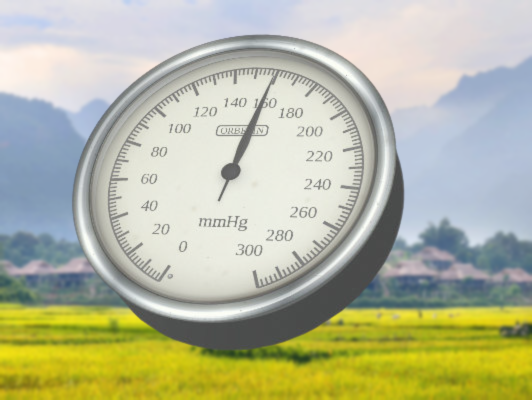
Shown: 160 mmHg
